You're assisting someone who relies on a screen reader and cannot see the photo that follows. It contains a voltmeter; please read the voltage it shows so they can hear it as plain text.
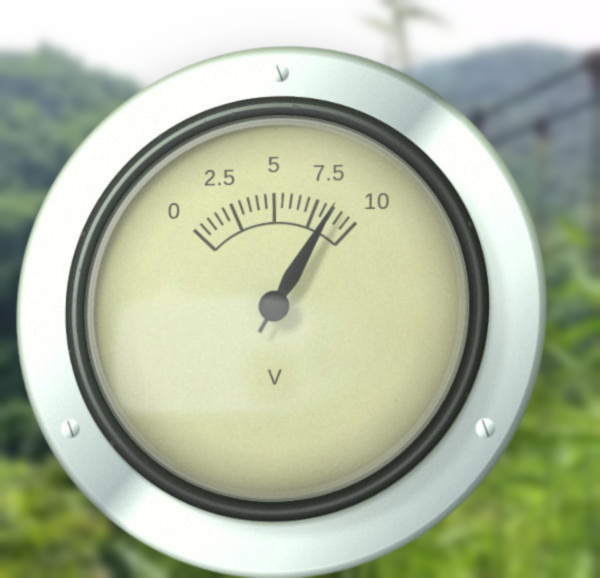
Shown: 8.5 V
